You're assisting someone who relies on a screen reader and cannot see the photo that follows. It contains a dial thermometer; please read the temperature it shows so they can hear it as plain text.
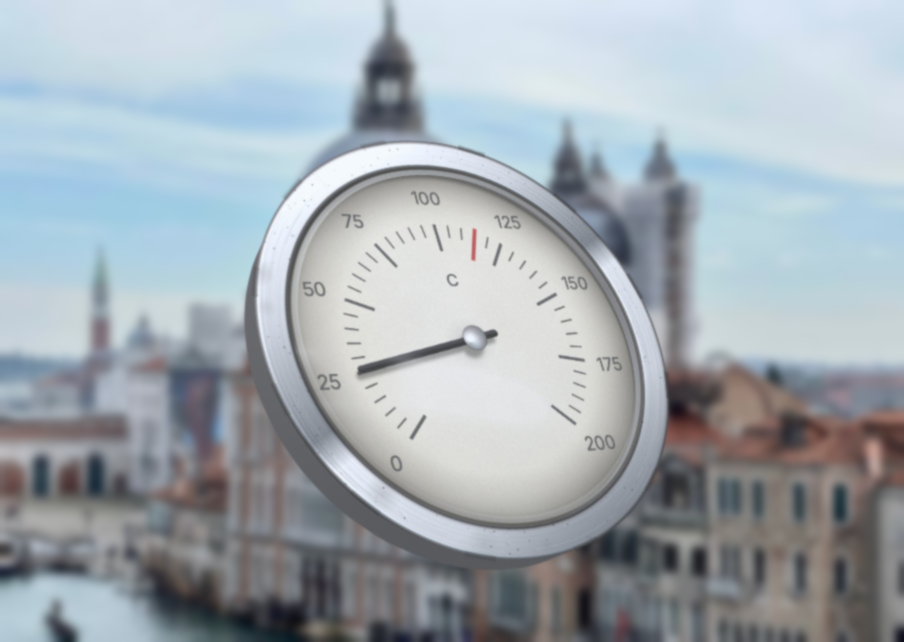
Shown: 25 °C
